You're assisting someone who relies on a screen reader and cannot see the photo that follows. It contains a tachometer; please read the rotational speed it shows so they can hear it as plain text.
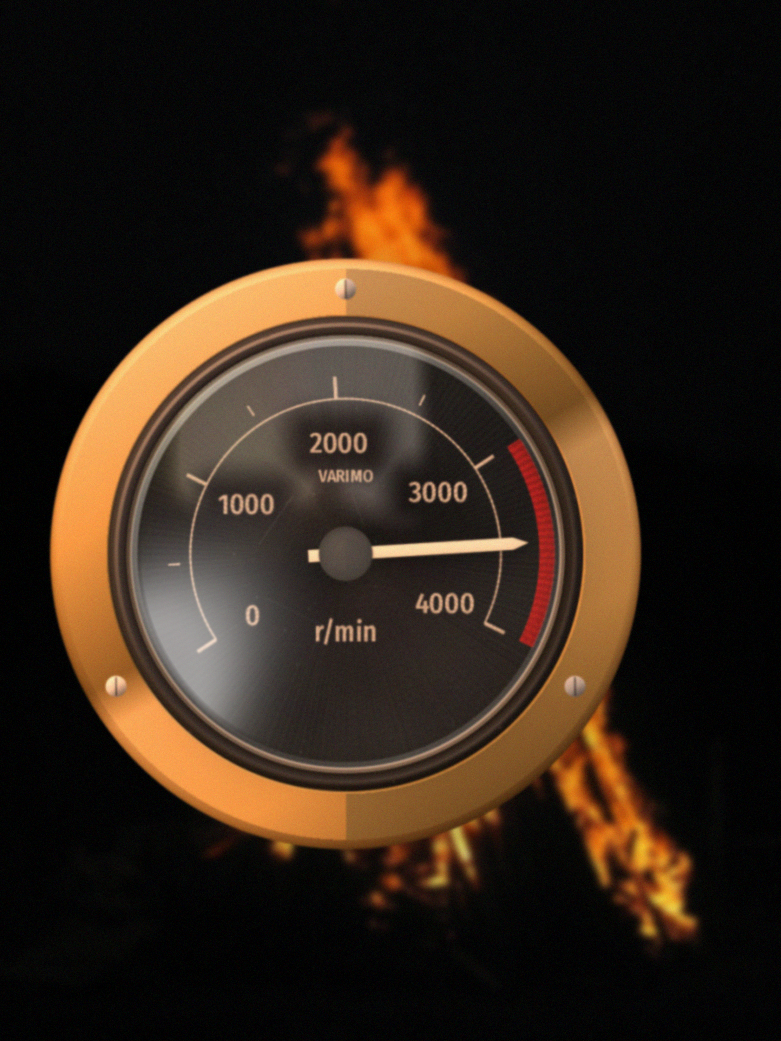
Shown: 3500 rpm
